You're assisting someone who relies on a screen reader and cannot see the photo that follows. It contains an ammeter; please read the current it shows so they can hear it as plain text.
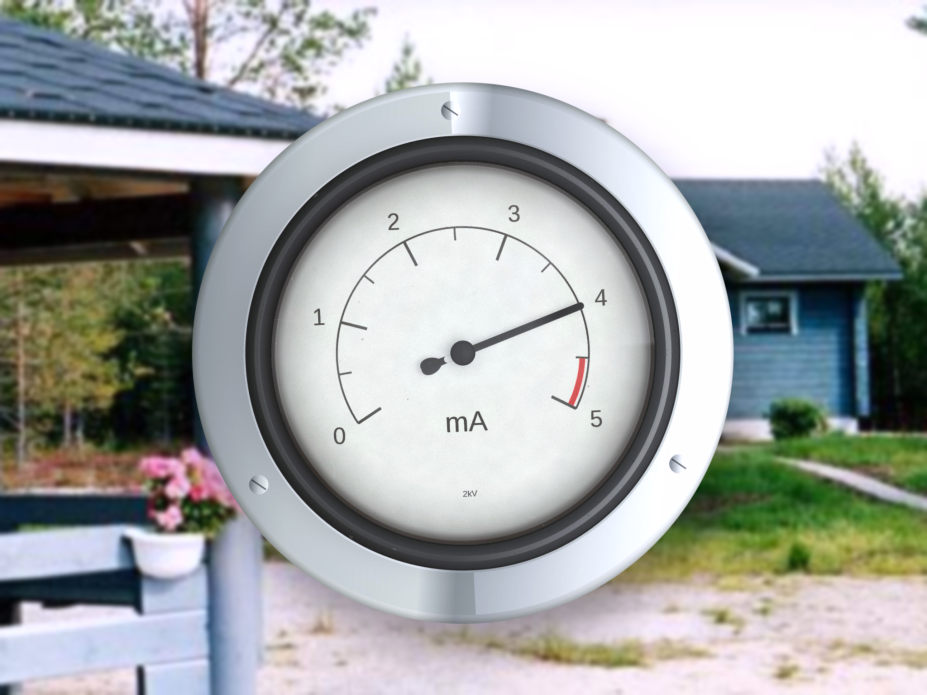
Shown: 4 mA
